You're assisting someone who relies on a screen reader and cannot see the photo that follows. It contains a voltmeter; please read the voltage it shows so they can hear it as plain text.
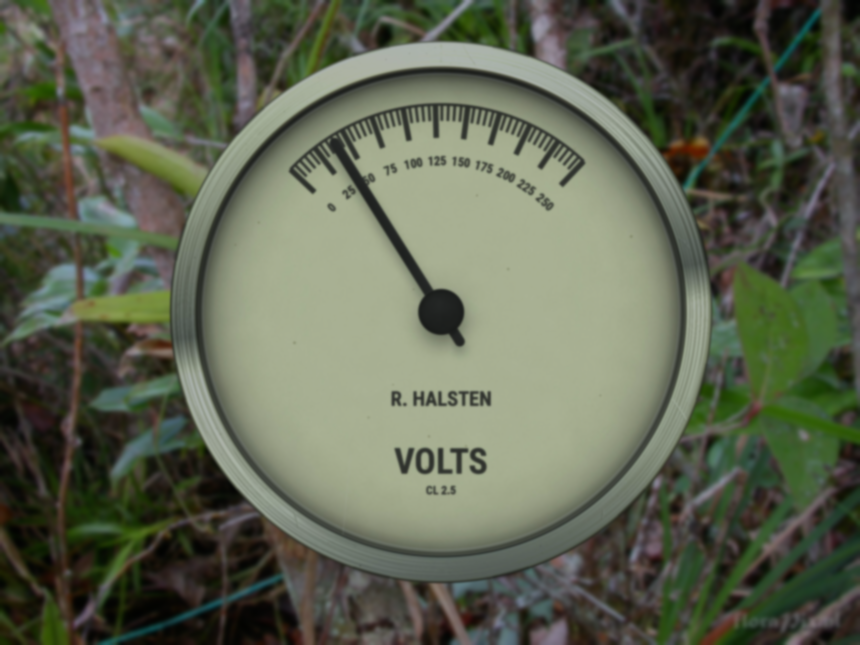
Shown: 40 V
